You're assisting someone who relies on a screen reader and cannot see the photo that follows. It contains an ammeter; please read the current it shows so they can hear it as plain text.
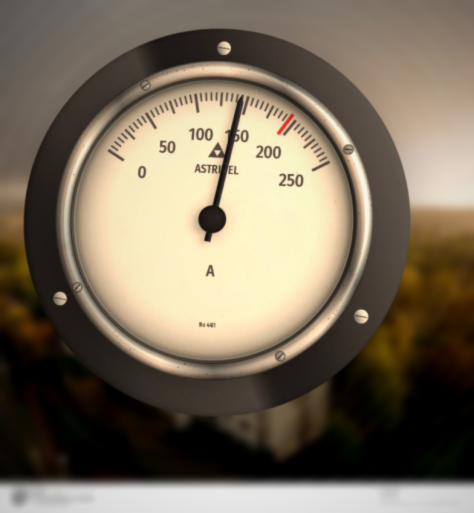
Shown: 145 A
